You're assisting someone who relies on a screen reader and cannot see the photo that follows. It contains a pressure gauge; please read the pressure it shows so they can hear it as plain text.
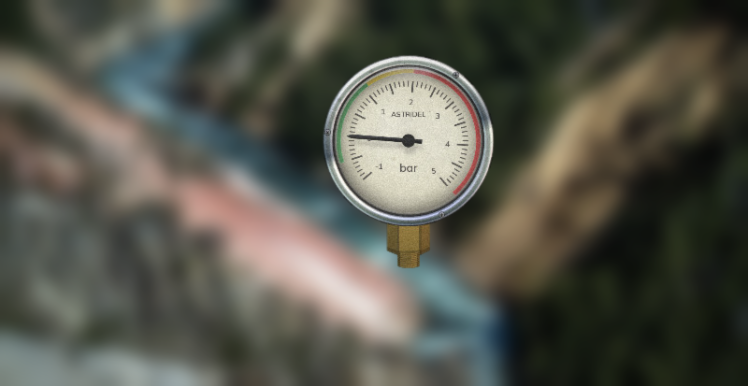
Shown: 0 bar
